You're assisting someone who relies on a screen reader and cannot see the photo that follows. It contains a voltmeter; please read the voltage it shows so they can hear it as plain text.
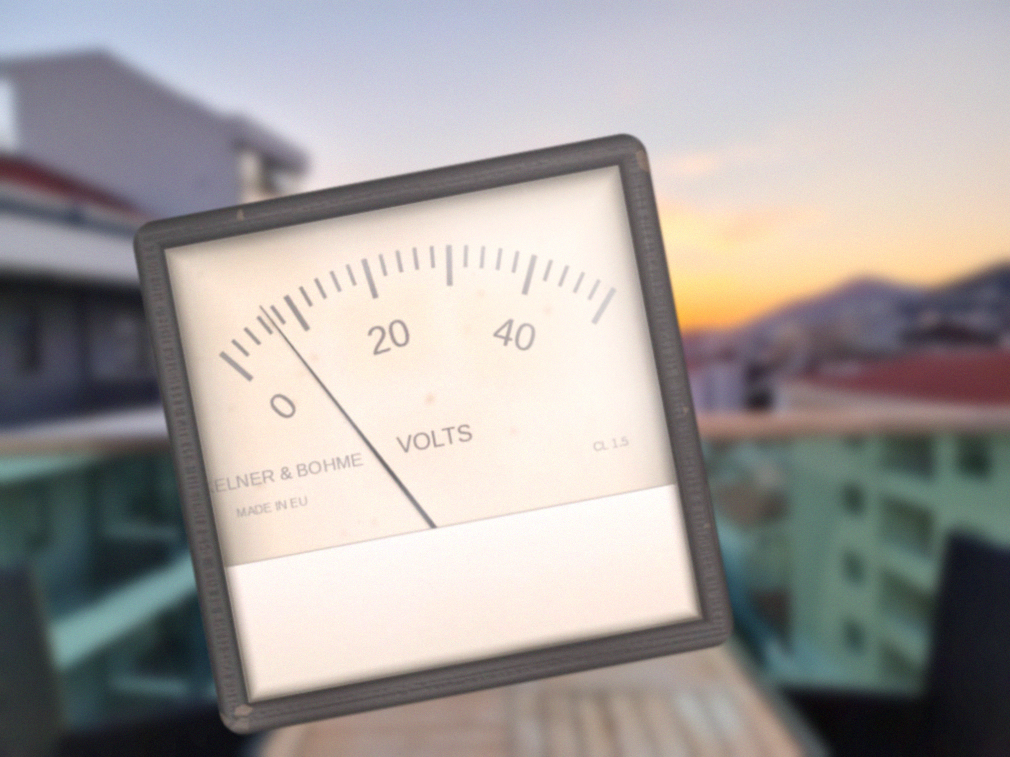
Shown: 7 V
